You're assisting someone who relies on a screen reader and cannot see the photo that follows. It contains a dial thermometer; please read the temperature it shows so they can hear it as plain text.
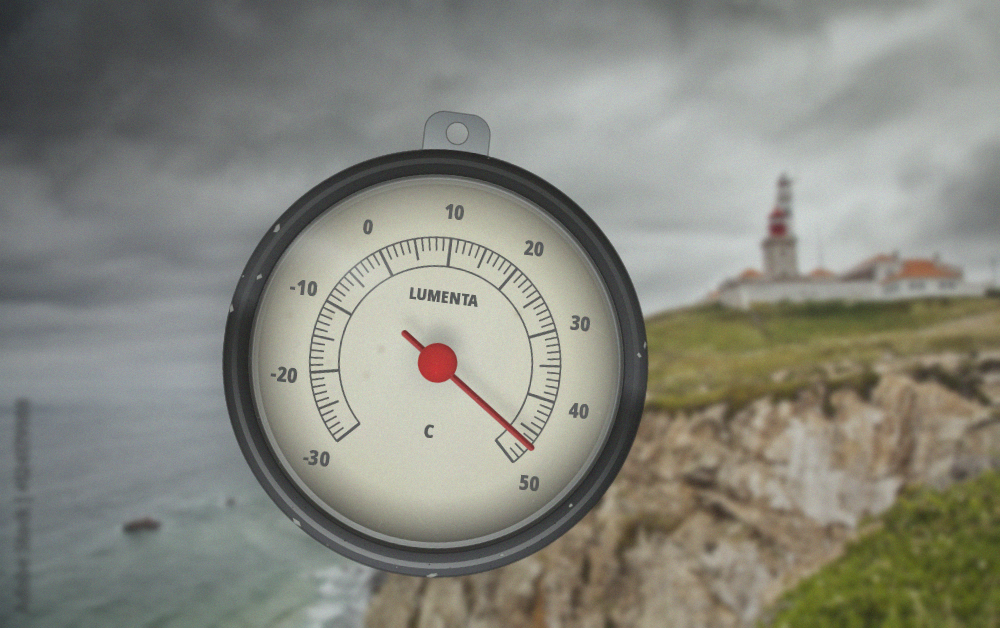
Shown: 47 °C
